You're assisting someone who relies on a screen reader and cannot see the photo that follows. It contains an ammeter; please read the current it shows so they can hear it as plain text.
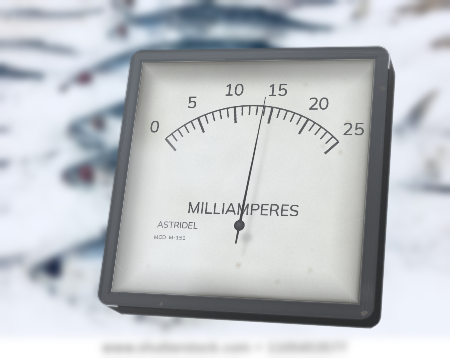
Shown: 14 mA
